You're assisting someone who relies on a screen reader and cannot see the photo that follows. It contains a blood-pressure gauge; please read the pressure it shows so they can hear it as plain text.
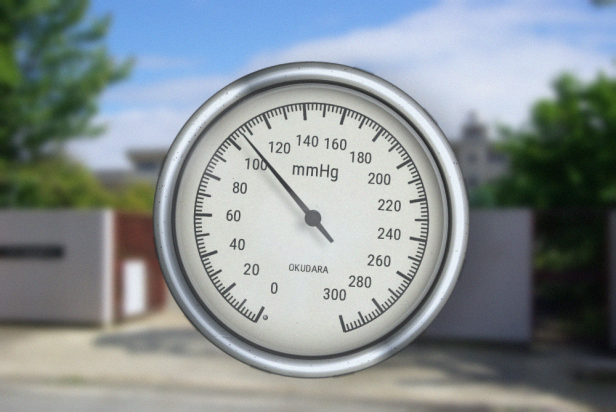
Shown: 106 mmHg
